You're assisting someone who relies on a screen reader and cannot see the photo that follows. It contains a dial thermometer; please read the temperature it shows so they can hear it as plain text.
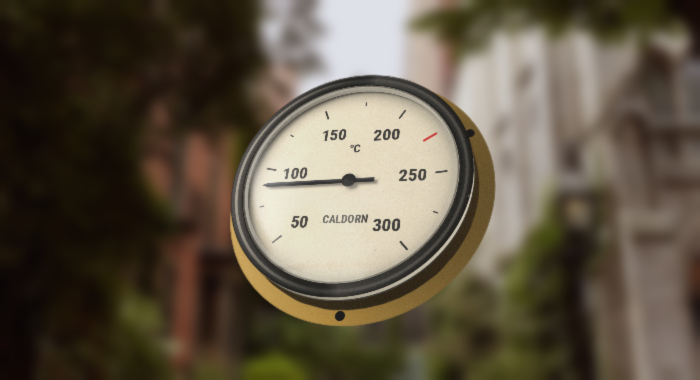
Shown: 87.5 °C
